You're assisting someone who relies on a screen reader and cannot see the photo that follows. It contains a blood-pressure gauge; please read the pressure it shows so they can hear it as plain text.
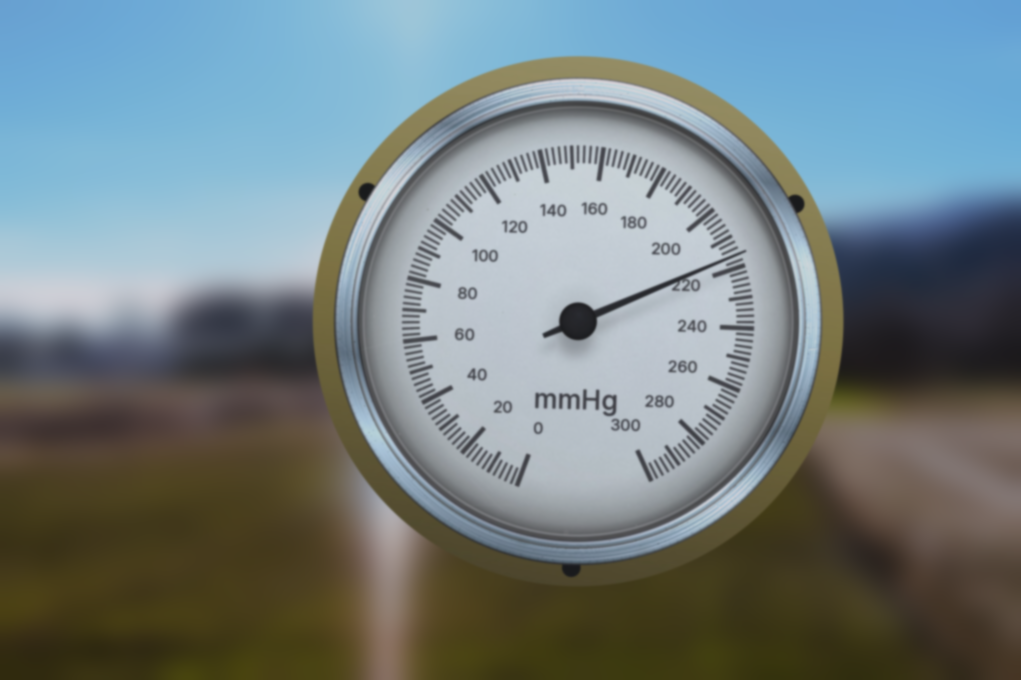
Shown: 216 mmHg
